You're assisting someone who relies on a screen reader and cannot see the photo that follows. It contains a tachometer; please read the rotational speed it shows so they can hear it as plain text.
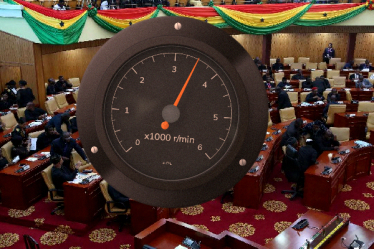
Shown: 3500 rpm
